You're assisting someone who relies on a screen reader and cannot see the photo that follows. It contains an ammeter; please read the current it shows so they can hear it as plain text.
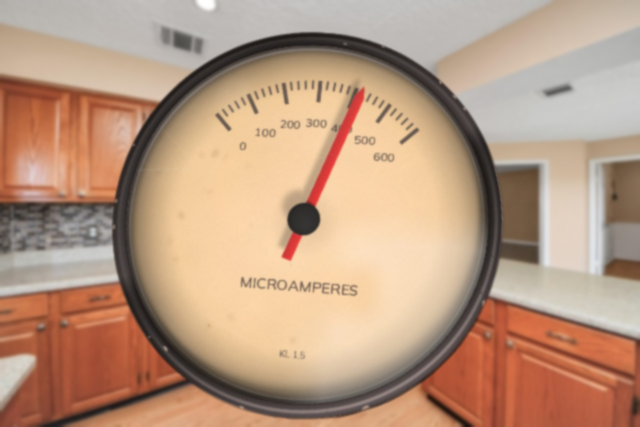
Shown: 420 µA
